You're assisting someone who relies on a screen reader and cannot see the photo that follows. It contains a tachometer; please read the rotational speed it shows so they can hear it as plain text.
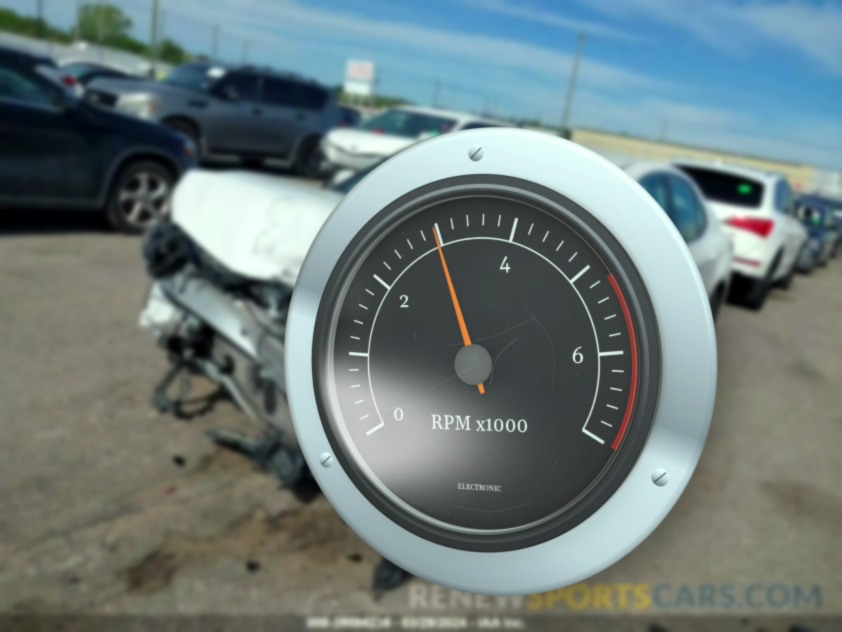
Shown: 3000 rpm
